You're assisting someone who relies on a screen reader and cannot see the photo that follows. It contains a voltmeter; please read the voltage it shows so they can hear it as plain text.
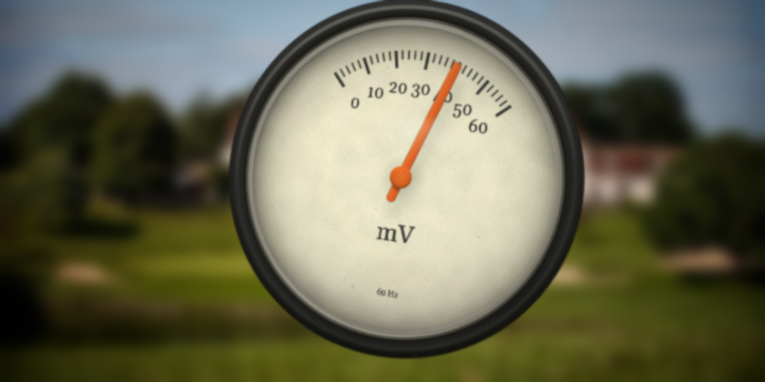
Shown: 40 mV
